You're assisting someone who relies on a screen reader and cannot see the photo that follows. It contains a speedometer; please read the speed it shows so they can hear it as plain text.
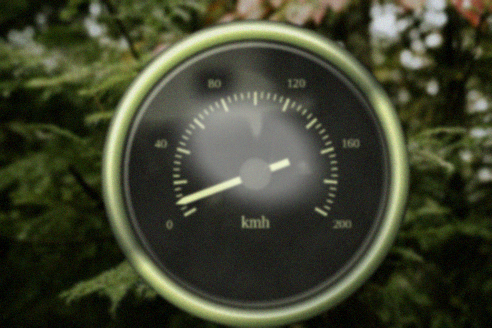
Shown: 8 km/h
